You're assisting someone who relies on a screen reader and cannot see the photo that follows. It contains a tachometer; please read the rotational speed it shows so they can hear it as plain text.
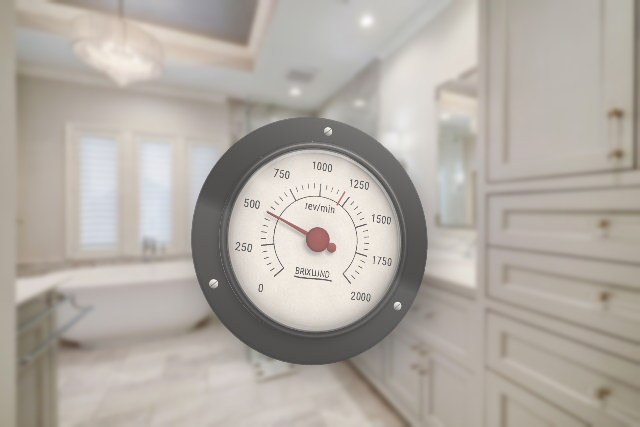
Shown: 500 rpm
